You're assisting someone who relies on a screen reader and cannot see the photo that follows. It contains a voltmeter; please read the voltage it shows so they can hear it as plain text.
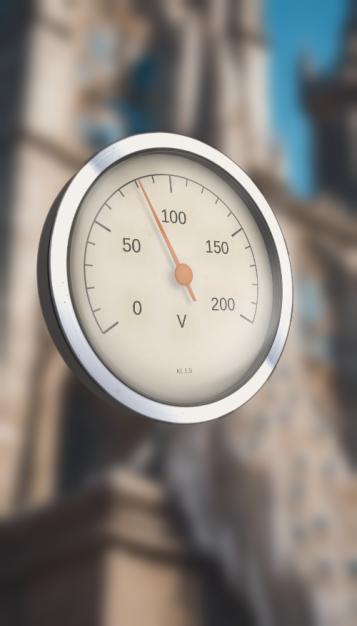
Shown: 80 V
